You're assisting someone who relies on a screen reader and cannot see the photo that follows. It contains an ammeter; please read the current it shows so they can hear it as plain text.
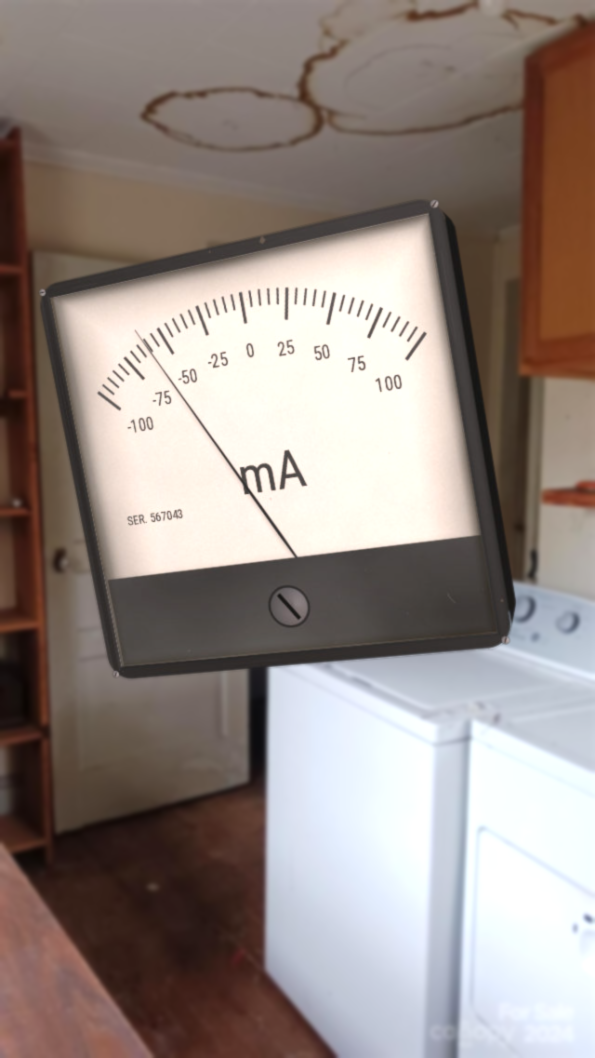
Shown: -60 mA
